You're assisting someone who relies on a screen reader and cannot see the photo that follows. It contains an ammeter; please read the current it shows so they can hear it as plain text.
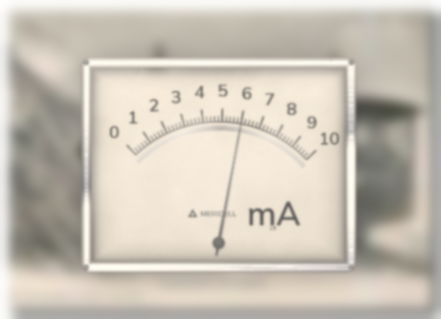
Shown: 6 mA
